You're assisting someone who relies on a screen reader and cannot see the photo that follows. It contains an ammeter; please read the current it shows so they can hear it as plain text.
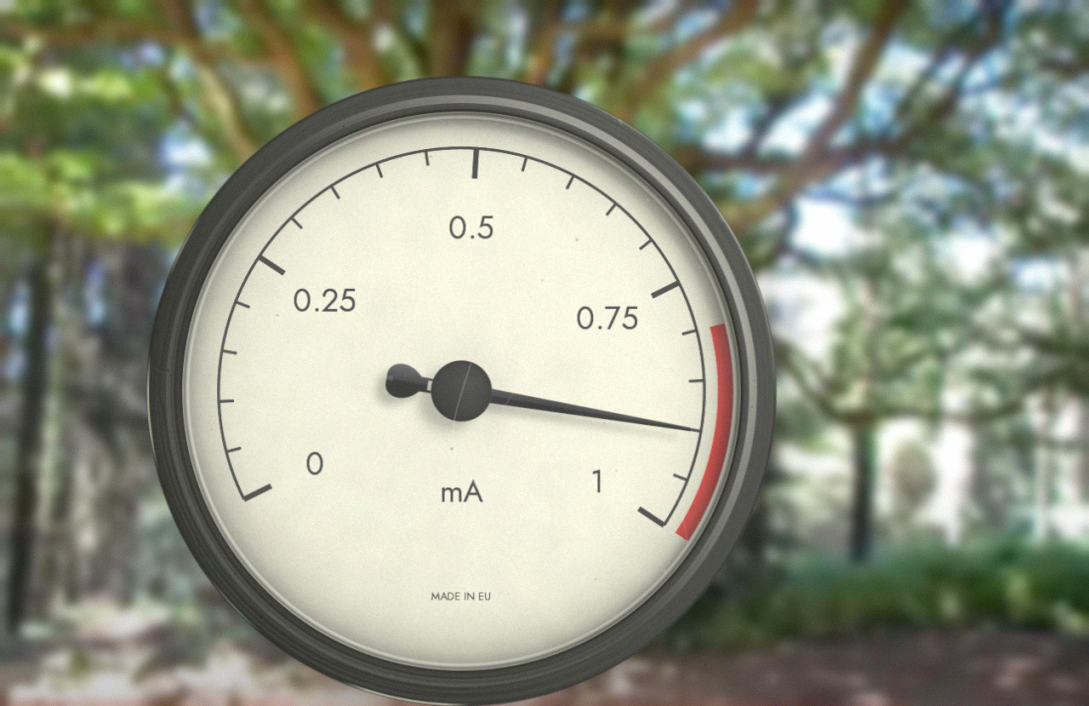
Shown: 0.9 mA
